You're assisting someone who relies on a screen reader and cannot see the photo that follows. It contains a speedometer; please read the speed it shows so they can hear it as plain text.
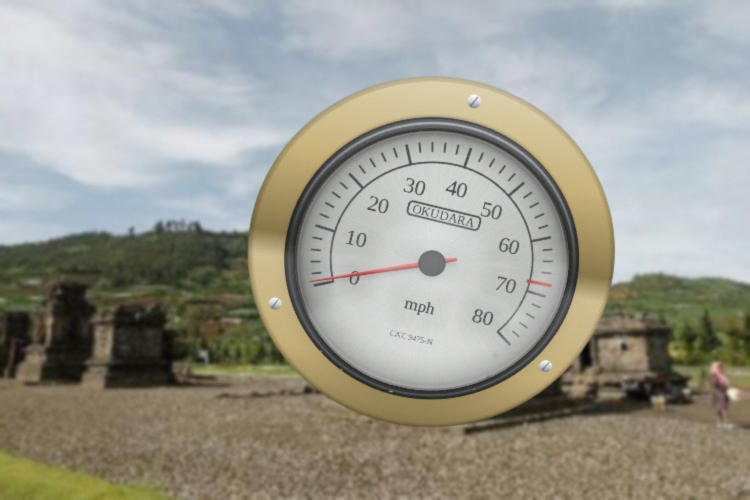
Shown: 1 mph
